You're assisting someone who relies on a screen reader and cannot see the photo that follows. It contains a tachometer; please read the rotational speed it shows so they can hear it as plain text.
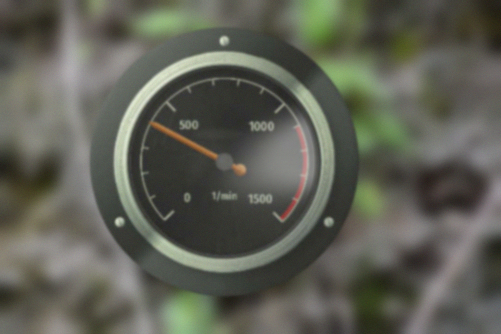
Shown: 400 rpm
